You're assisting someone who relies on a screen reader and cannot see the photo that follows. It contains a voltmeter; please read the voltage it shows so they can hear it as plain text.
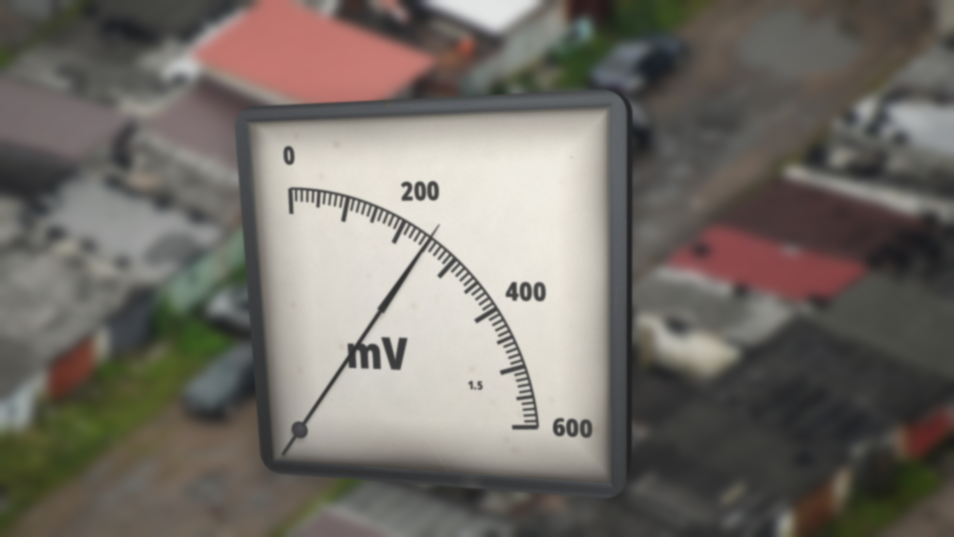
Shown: 250 mV
